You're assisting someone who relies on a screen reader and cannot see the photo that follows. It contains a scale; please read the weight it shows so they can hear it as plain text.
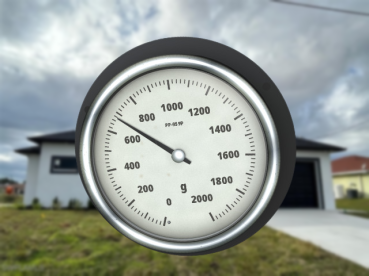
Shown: 680 g
